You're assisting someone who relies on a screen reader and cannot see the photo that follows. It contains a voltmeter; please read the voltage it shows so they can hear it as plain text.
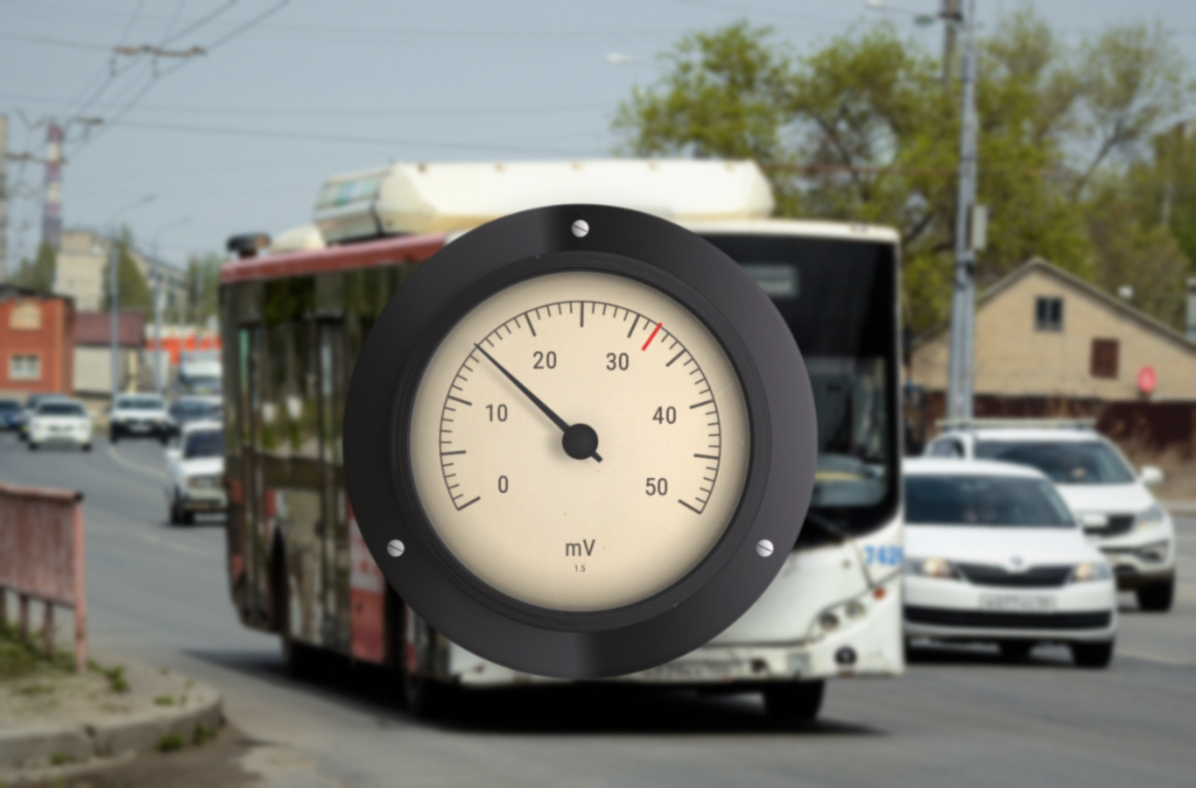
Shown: 15 mV
